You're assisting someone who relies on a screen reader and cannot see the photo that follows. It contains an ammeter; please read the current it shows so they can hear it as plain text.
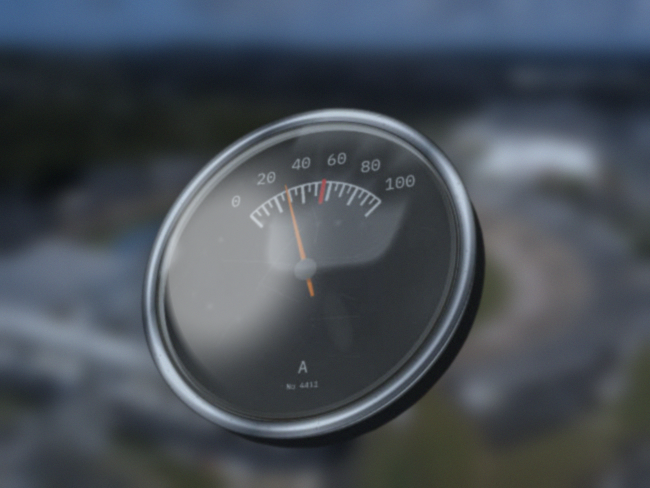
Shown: 30 A
